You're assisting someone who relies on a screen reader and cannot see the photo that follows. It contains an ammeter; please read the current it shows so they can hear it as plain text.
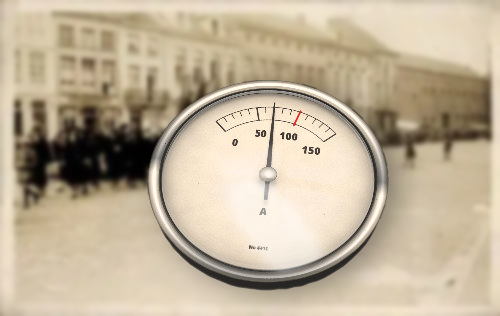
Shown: 70 A
